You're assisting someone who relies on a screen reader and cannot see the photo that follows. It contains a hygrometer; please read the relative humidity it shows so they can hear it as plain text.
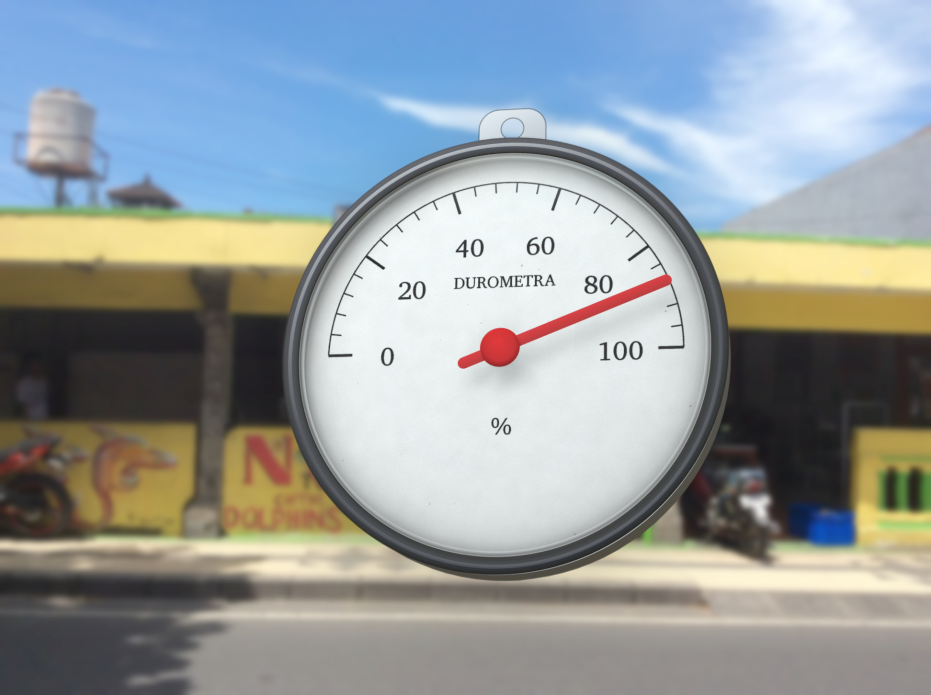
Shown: 88 %
